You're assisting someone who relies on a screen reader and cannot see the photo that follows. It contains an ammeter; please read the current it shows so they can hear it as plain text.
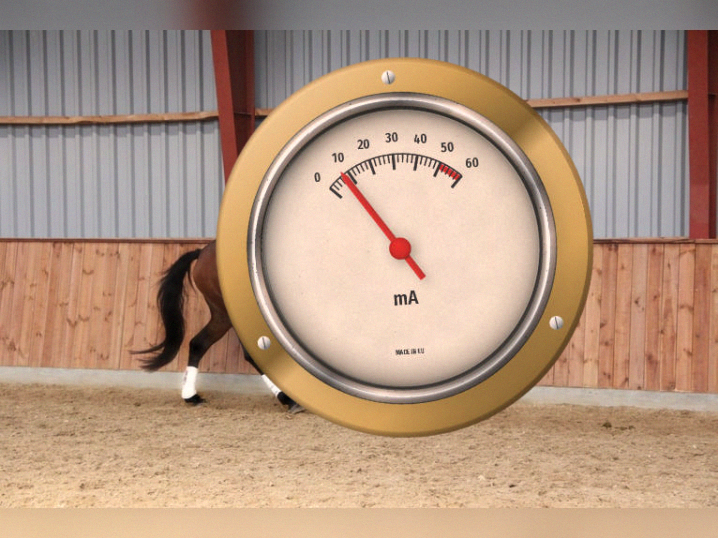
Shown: 8 mA
